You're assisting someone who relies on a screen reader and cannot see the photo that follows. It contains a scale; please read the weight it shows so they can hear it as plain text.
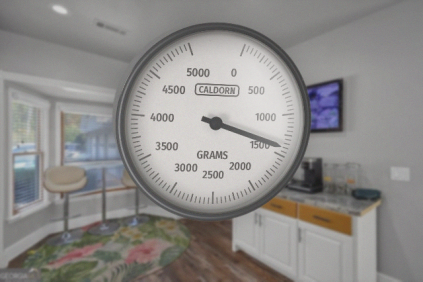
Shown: 1400 g
